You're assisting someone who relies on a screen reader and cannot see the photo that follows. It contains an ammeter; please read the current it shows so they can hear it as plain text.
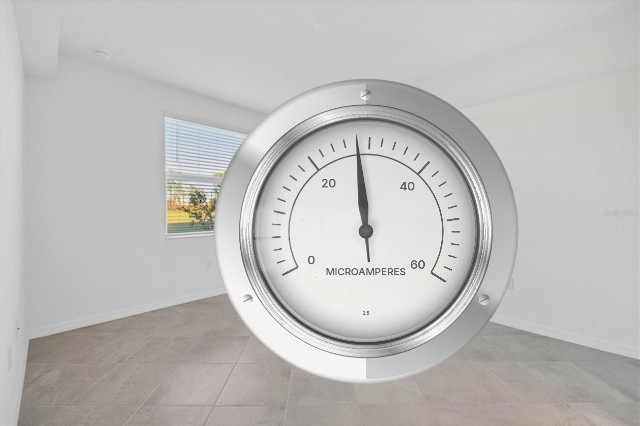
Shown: 28 µA
